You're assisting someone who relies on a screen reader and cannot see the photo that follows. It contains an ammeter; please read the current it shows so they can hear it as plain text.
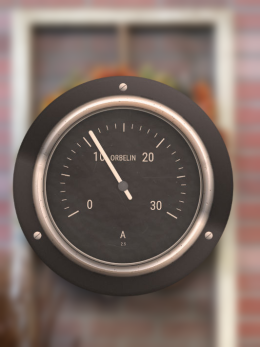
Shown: 11 A
